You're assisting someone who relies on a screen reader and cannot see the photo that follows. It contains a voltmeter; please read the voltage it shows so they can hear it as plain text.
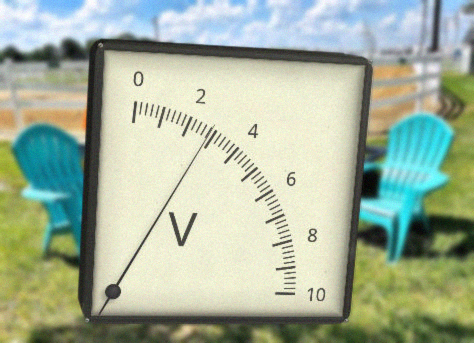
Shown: 2.8 V
